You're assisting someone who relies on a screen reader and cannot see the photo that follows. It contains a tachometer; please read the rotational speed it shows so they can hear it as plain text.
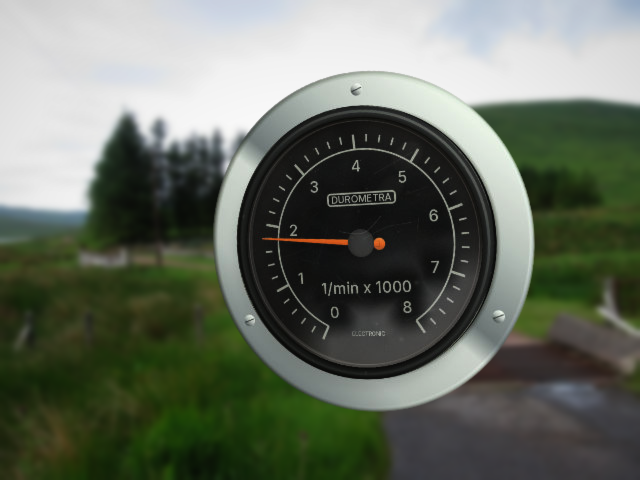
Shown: 1800 rpm
